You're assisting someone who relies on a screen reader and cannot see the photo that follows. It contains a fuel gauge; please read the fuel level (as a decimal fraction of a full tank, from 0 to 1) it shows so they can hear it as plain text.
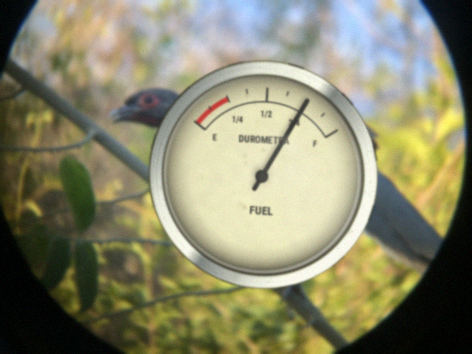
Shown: 0.75
